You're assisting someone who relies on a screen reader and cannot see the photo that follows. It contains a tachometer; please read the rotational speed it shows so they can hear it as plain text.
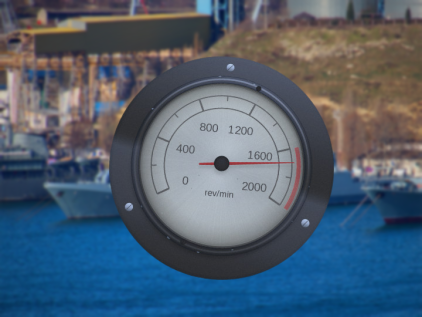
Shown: 1700 rpm
